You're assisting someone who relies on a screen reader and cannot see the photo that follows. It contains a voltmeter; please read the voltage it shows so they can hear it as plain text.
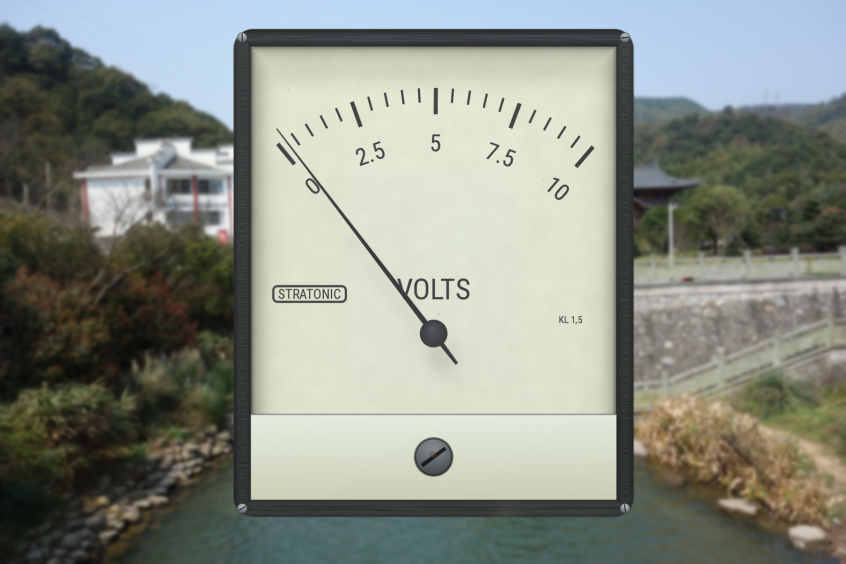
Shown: 0.25 V
